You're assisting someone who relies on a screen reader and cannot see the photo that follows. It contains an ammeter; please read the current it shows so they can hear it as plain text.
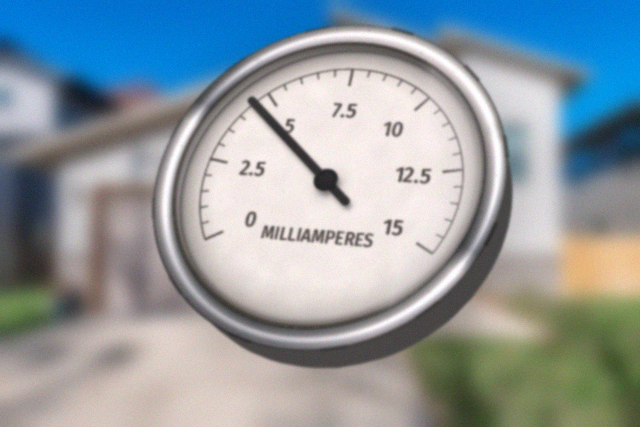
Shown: 4.5 mA
